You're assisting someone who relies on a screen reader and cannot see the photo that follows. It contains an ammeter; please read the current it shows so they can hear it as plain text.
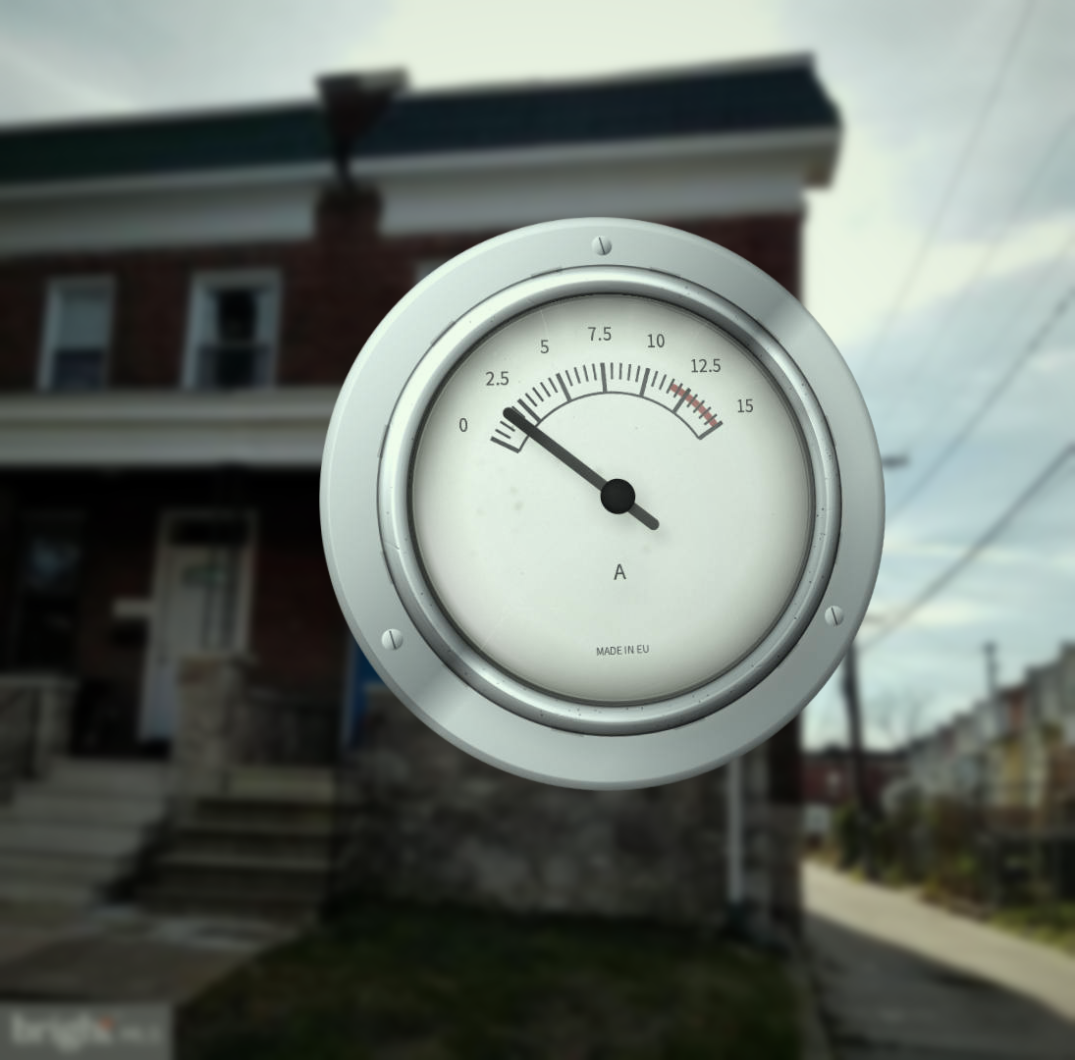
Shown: 1.5 A
